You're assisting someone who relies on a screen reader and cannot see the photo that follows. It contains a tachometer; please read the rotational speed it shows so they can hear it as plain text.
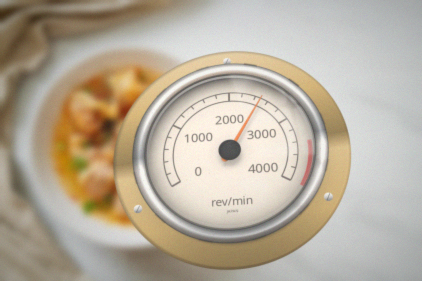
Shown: 2500 rpm
